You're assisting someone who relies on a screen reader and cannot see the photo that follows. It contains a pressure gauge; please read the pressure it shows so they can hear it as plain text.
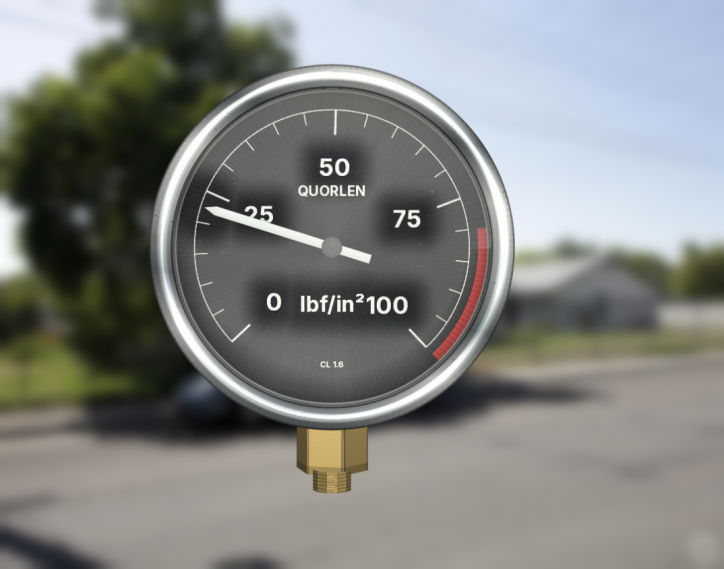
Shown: 22.5 psi
